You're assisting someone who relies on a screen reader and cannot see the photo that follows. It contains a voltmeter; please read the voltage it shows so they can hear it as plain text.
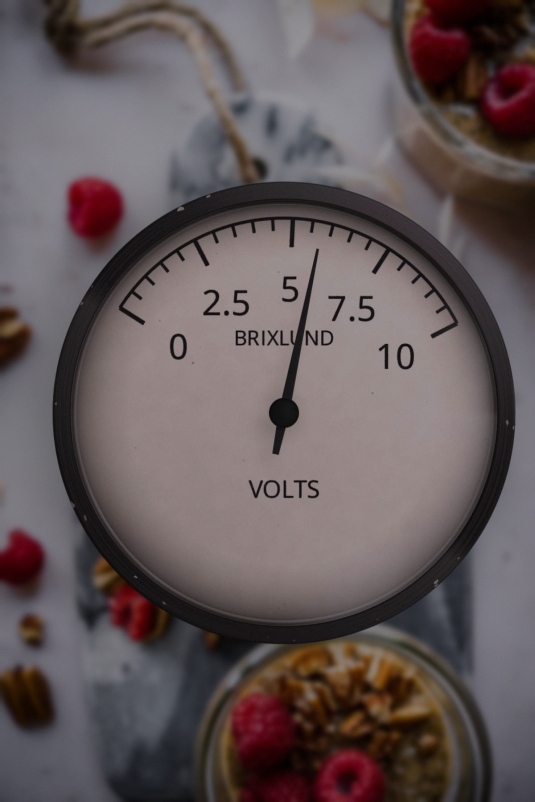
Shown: 5.75 V
